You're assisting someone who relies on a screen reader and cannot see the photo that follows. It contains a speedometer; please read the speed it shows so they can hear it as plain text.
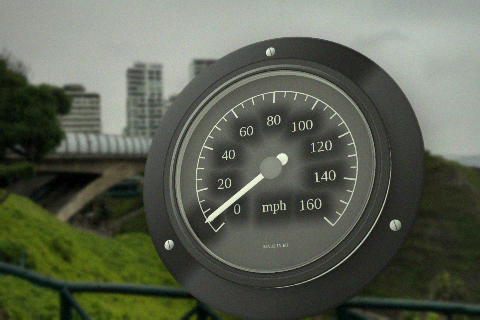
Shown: 5 mph
